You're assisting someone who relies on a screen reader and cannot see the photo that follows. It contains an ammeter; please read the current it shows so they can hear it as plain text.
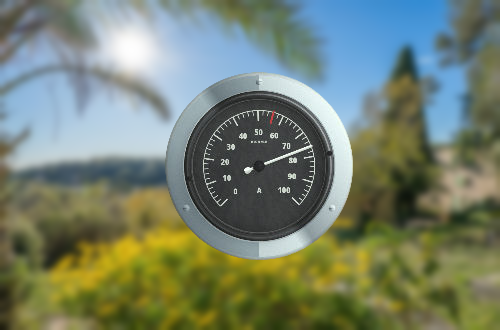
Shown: 76 A
